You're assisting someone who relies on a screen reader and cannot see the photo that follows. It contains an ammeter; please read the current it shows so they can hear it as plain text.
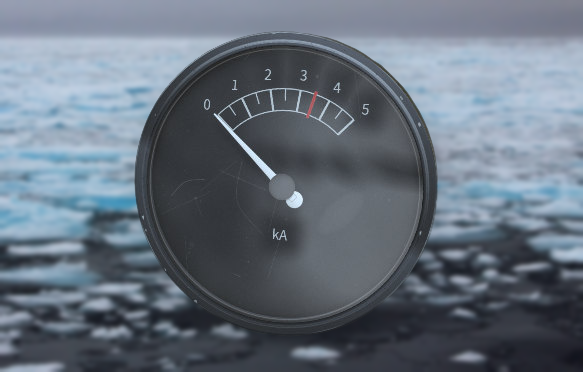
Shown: 0 kA
